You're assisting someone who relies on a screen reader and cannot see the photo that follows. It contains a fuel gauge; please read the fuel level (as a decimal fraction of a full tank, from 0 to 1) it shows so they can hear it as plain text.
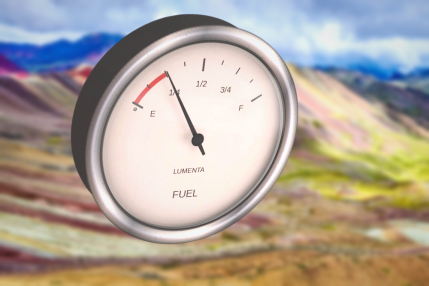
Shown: 0.25
